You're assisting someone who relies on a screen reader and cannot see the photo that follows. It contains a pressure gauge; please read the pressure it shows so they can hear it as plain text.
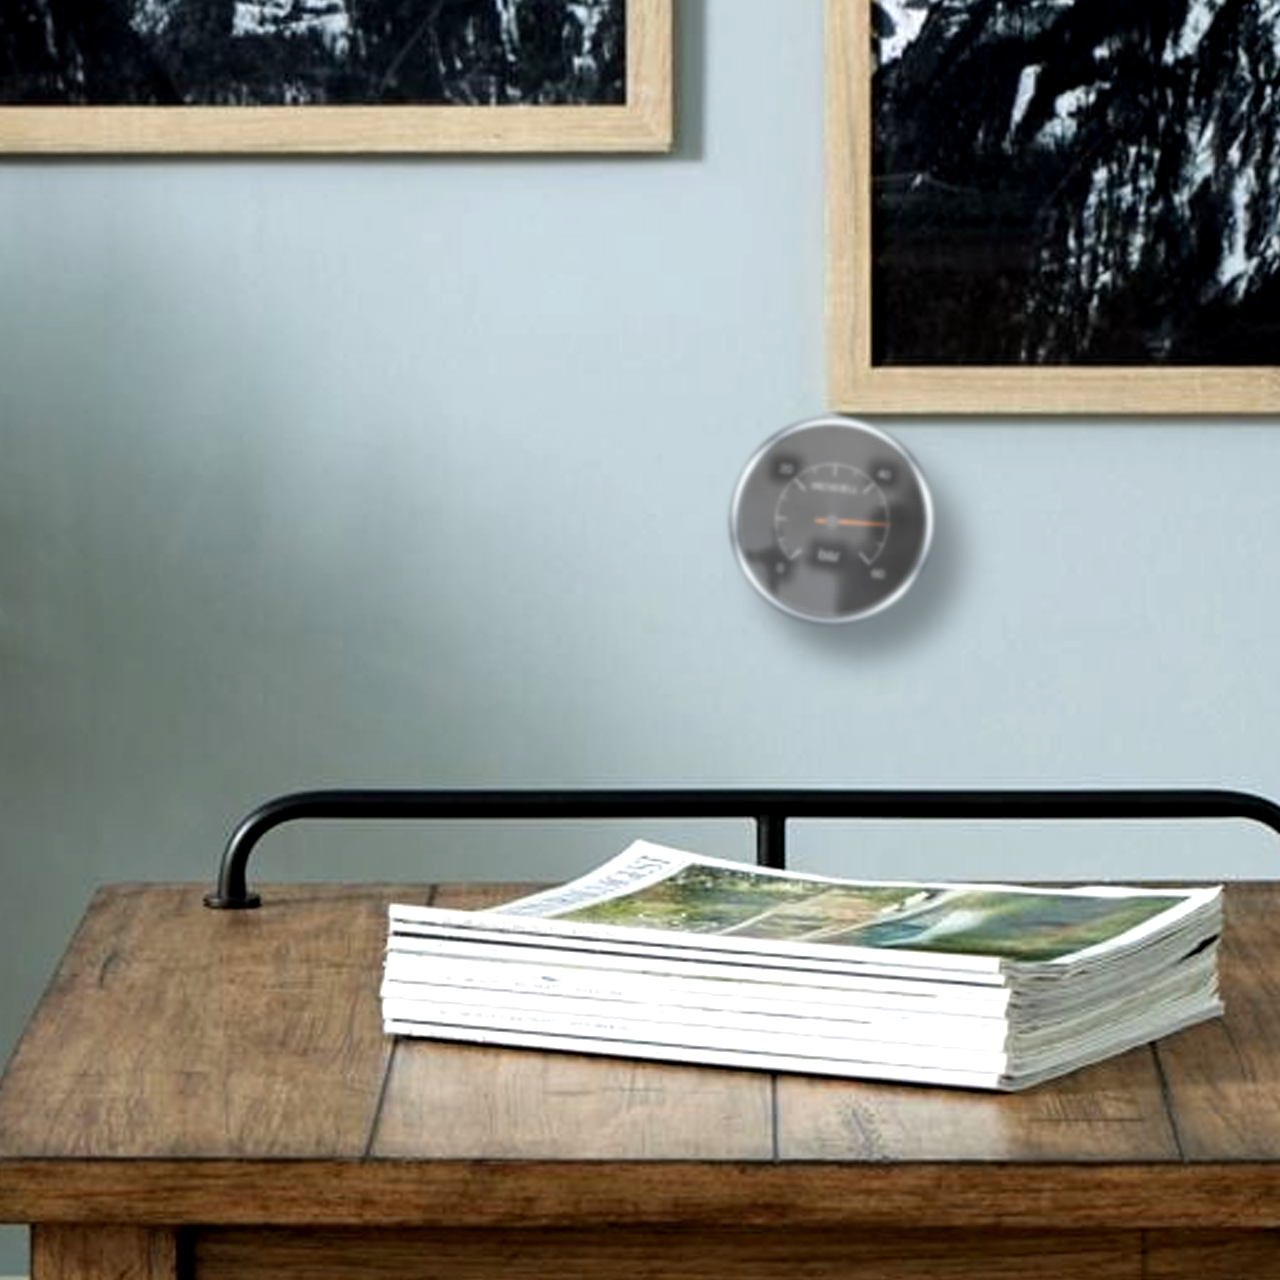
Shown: 50 bar
